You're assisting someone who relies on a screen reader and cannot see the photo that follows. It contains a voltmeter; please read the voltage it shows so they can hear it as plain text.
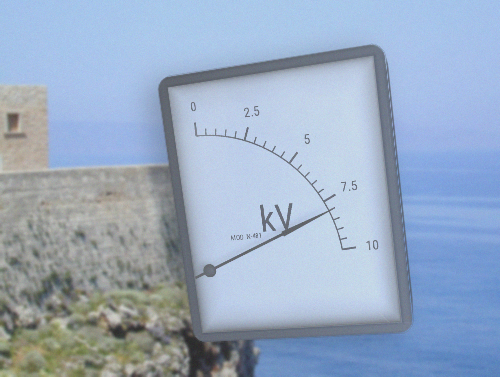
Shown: 8 kV
